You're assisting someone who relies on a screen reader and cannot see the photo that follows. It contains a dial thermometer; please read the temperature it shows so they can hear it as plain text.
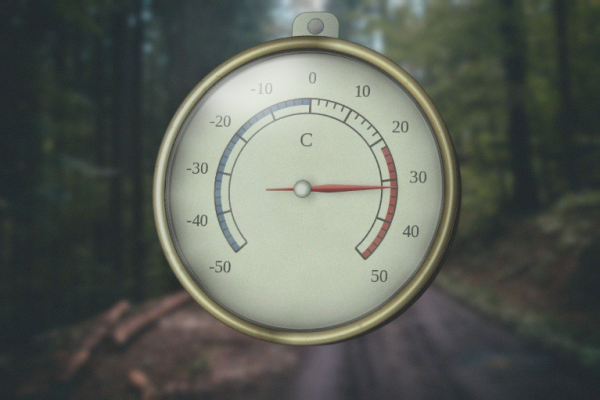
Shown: 32 °C
